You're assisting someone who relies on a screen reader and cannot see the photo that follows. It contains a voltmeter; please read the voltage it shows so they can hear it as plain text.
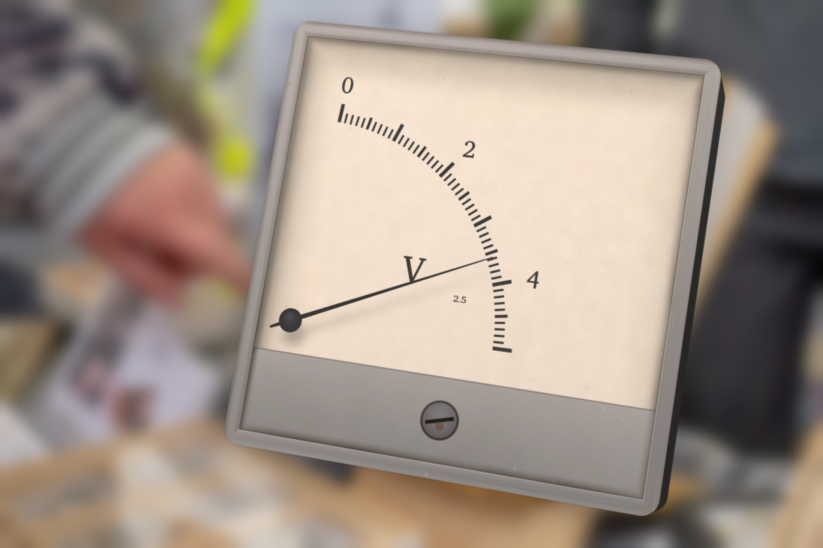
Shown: 3.6 V
